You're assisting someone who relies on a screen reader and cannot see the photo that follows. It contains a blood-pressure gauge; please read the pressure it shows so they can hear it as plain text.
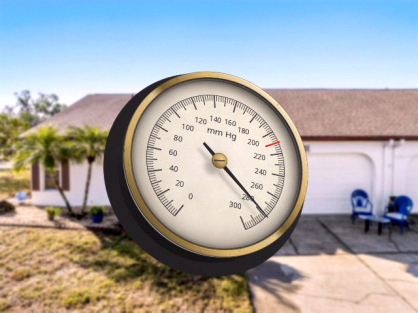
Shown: 280 mmHg
